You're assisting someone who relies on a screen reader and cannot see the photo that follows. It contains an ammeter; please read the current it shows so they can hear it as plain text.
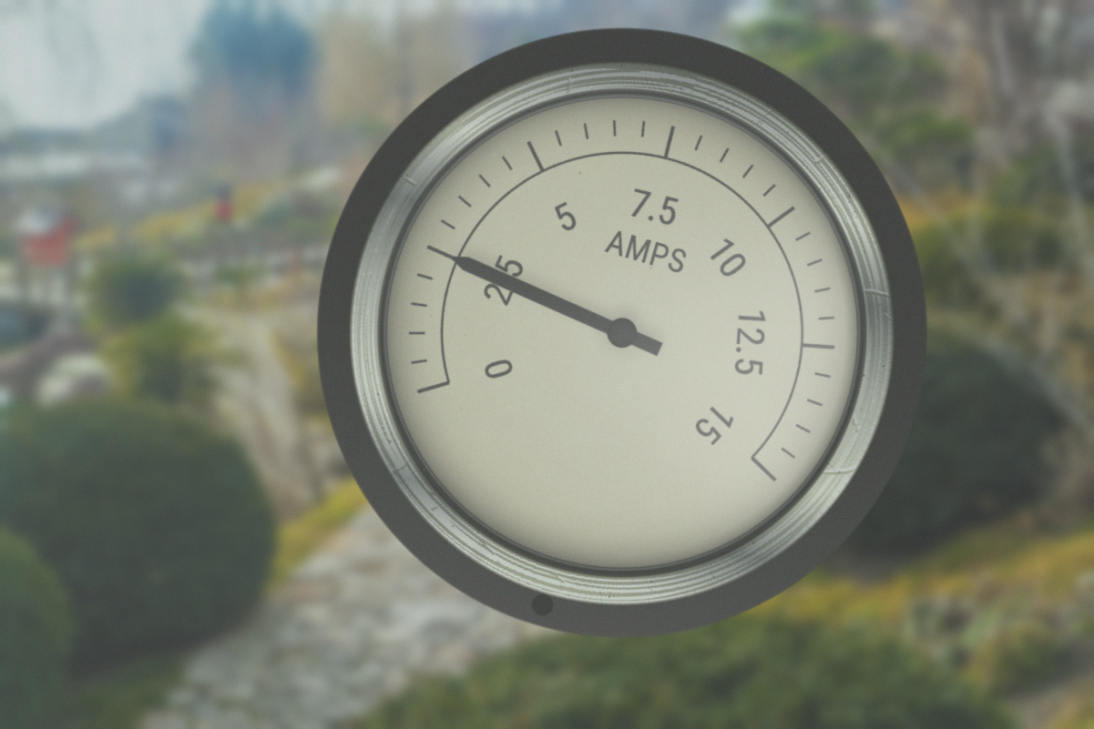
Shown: 2.5 A
